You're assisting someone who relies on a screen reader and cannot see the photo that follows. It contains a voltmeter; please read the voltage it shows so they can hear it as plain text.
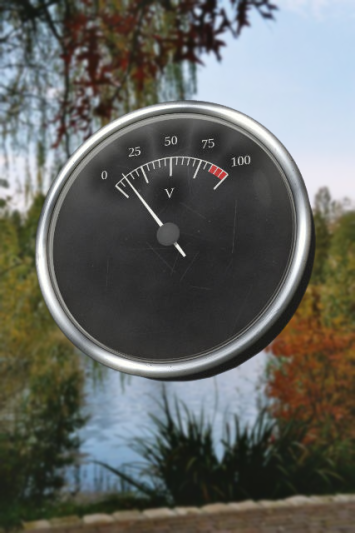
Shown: 10 V
